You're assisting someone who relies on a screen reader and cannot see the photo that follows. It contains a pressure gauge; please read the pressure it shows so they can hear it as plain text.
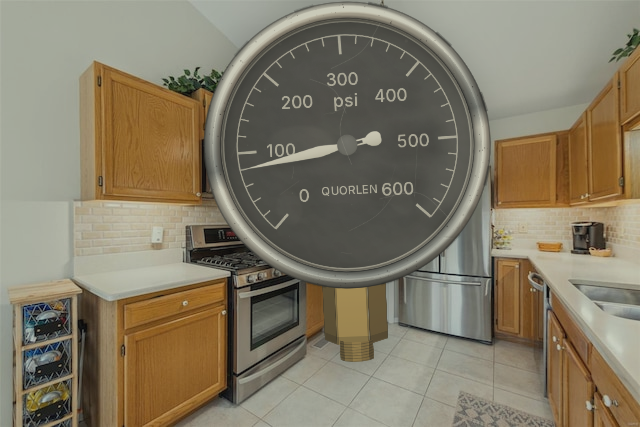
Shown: 80 psi
